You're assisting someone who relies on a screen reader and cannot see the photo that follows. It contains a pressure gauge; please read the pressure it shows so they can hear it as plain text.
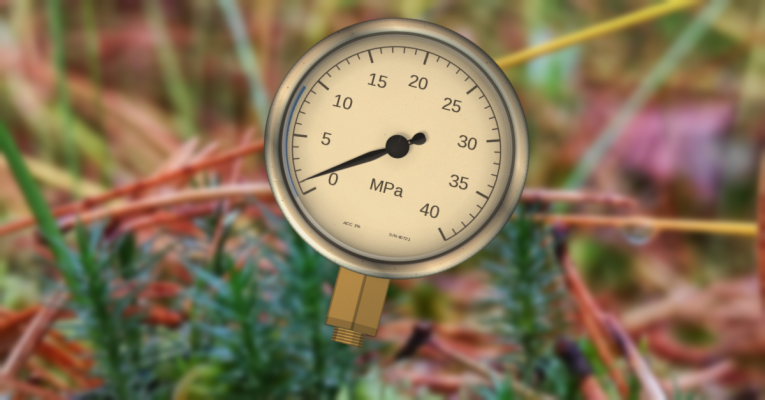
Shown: 1 MPa
